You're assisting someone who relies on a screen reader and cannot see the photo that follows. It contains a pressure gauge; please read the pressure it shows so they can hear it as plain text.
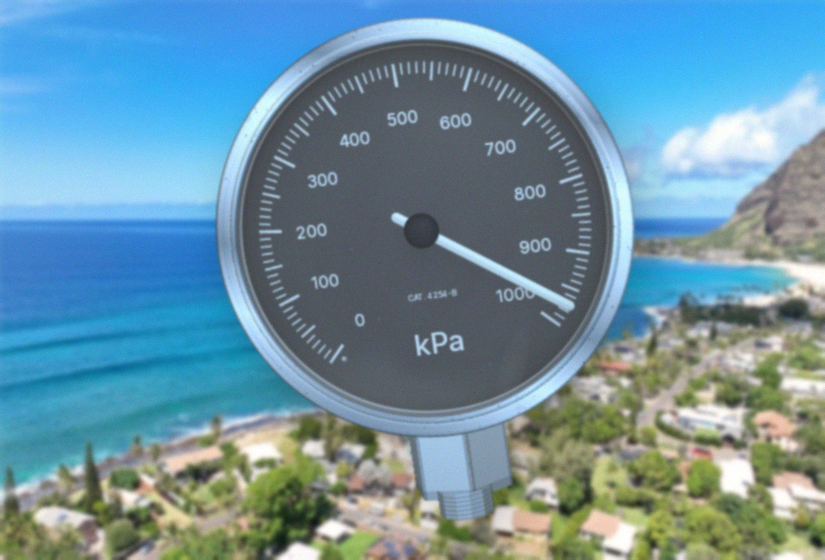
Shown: 970 kPa
